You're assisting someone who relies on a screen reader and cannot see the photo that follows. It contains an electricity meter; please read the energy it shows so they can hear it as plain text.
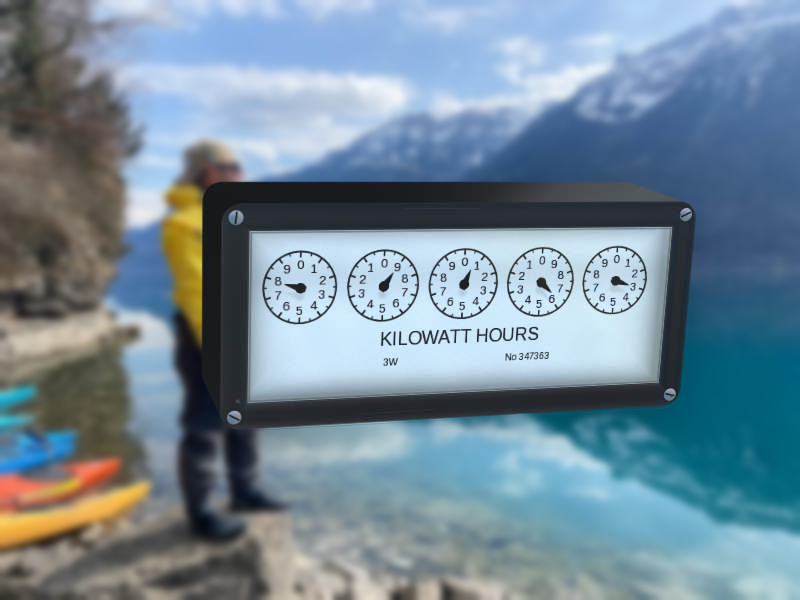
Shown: 79063 kWh
